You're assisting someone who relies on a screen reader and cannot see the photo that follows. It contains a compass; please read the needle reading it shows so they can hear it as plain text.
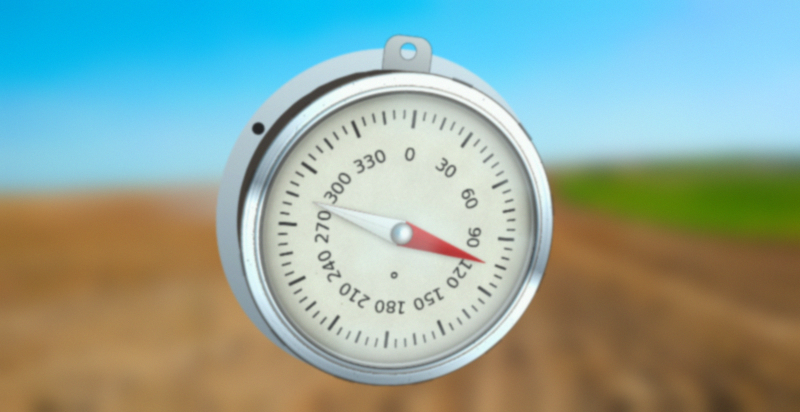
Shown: 105 °
